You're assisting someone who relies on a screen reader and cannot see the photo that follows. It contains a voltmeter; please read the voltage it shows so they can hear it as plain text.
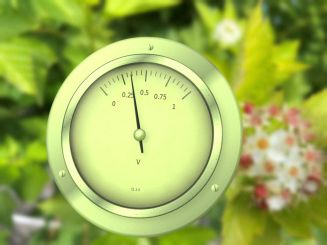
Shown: 0.35 V
